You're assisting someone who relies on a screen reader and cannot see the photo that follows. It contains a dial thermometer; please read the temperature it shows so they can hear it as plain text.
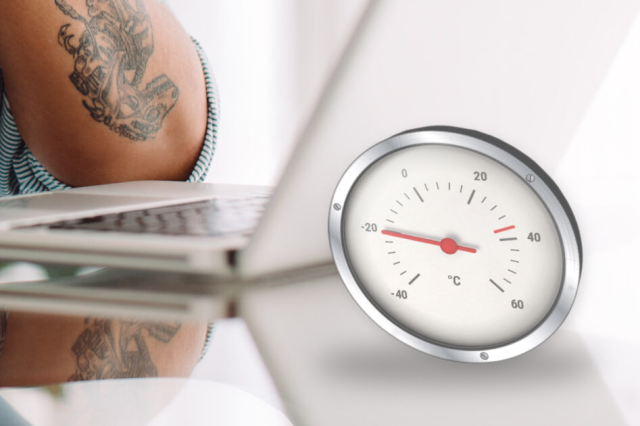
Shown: -20 °C
